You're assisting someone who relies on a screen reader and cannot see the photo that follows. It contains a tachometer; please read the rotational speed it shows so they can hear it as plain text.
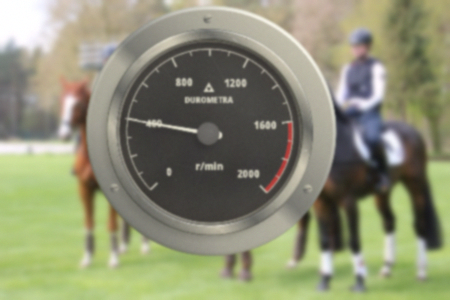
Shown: 400 rpm
